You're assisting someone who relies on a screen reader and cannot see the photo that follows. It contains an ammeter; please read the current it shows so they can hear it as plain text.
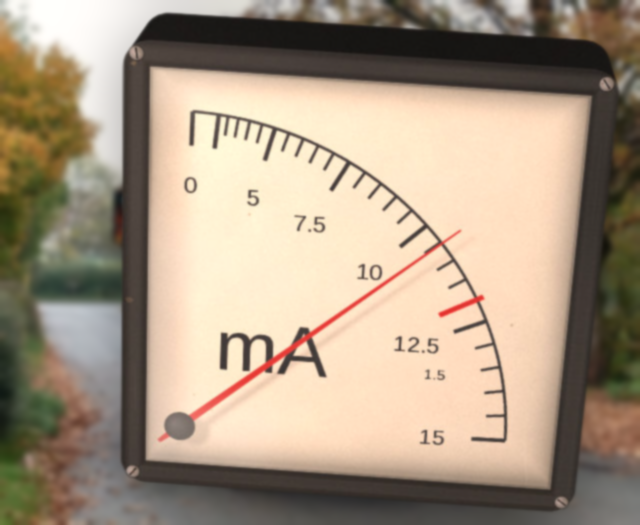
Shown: 10.5 mA
